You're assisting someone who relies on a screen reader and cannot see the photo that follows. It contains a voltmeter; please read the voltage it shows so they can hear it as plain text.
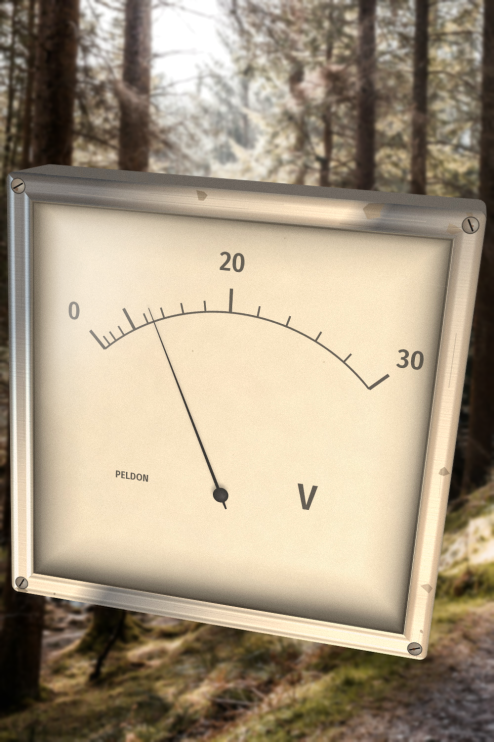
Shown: 13 V
